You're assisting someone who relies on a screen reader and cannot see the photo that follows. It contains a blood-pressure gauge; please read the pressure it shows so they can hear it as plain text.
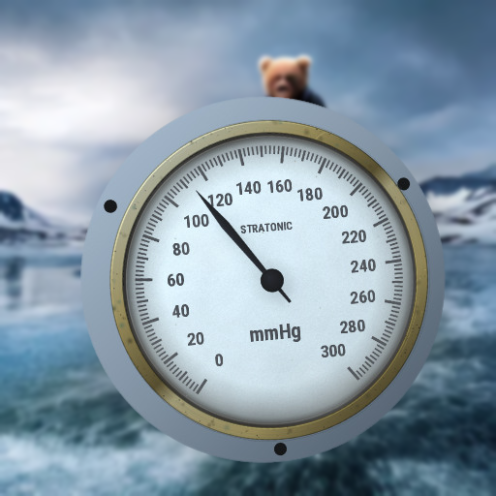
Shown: 112 mmHg
